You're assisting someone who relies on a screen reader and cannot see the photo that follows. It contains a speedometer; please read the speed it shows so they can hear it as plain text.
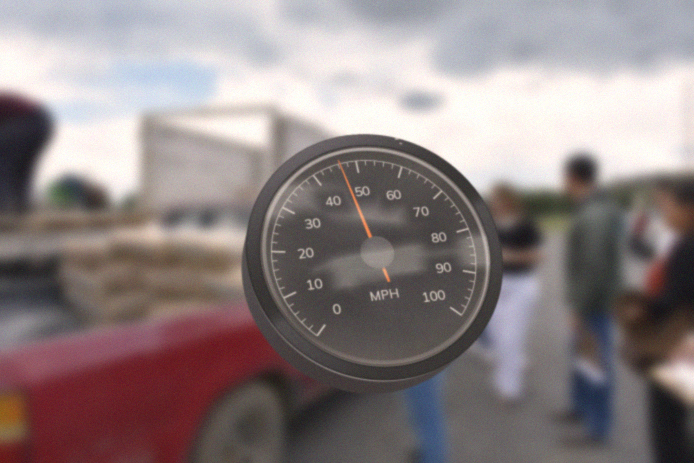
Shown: 46 mph
